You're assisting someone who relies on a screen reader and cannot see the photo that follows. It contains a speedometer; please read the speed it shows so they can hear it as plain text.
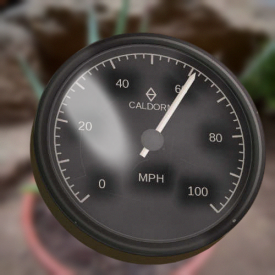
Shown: 61 mph
